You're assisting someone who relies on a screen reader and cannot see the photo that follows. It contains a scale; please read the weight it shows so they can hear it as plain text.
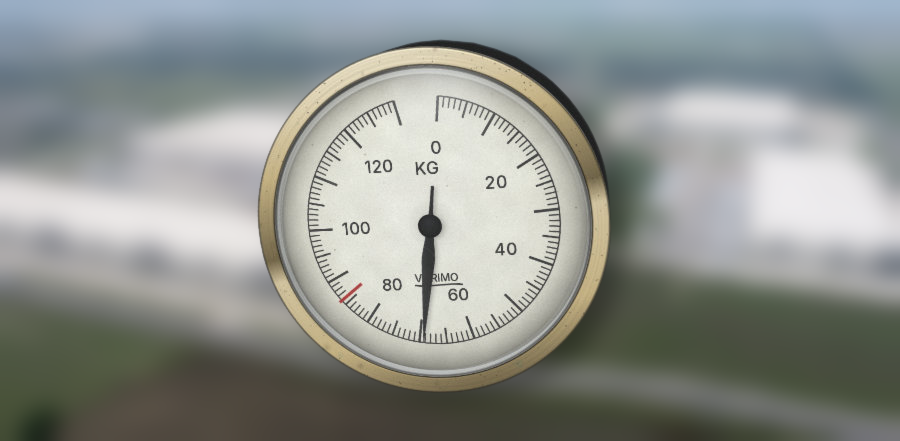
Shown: 69 kg
